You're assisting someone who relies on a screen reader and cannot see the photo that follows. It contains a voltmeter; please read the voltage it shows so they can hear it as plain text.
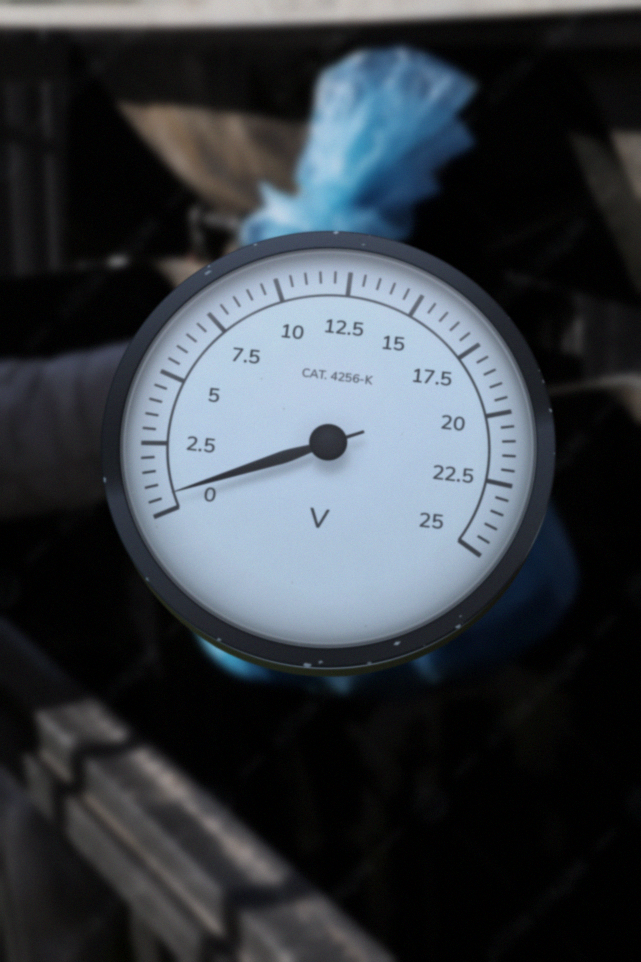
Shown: 0.5 V
